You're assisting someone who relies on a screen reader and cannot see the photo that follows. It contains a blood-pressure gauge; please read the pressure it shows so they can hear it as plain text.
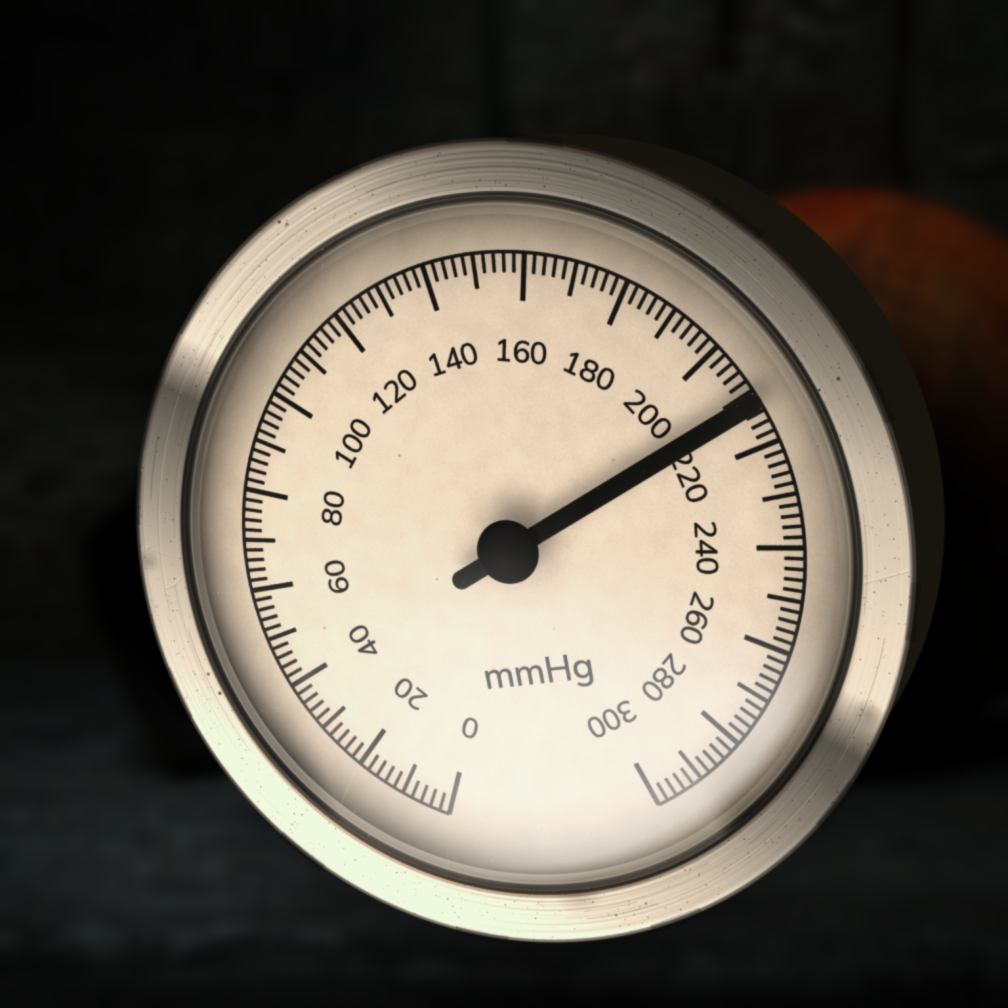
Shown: 212 mmHg
